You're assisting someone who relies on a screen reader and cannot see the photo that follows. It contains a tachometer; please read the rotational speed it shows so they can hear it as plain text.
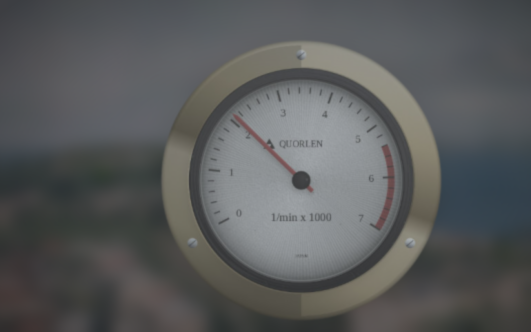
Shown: 2100 rpm
